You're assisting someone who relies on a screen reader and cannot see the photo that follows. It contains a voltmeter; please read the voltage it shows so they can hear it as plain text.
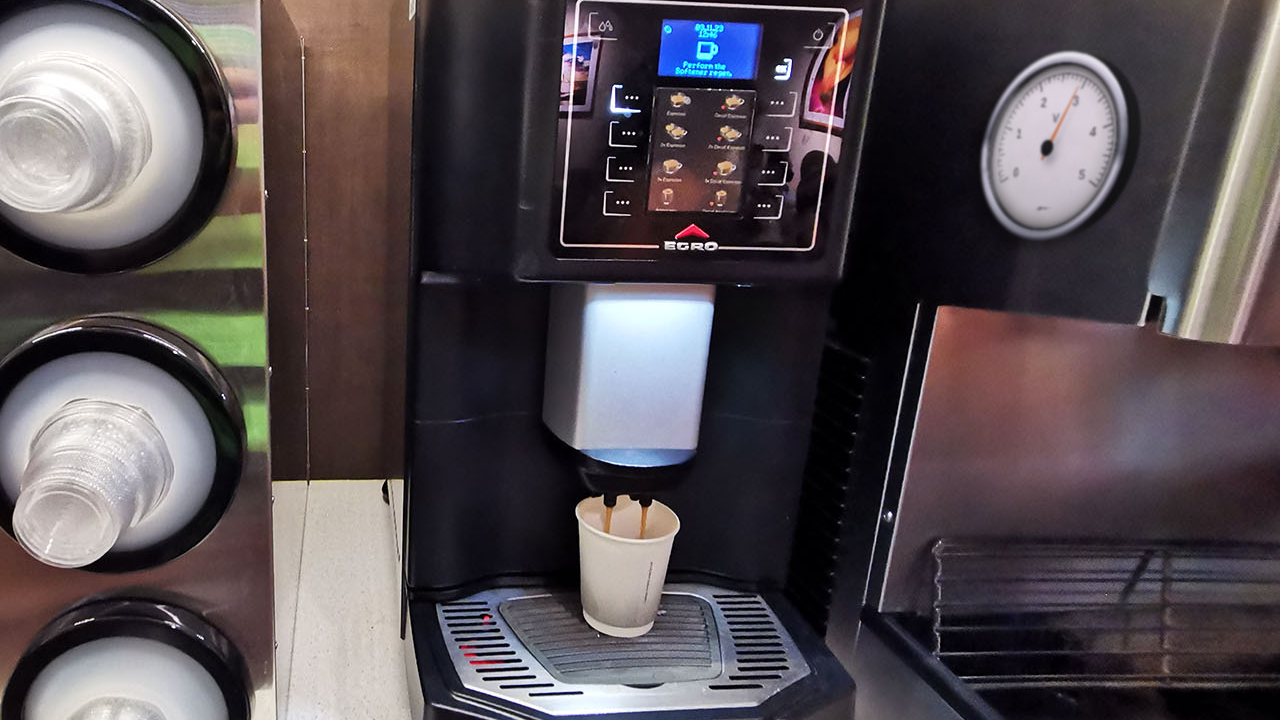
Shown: 3 V
